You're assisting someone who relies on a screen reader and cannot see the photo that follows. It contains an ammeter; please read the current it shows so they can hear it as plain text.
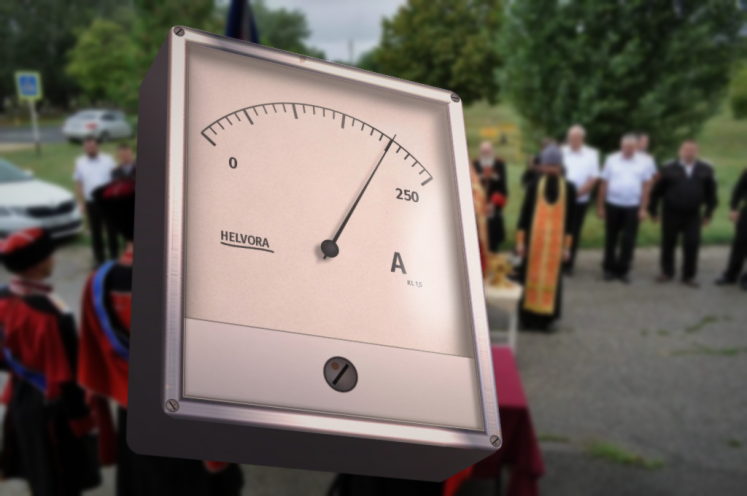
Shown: 200 A
